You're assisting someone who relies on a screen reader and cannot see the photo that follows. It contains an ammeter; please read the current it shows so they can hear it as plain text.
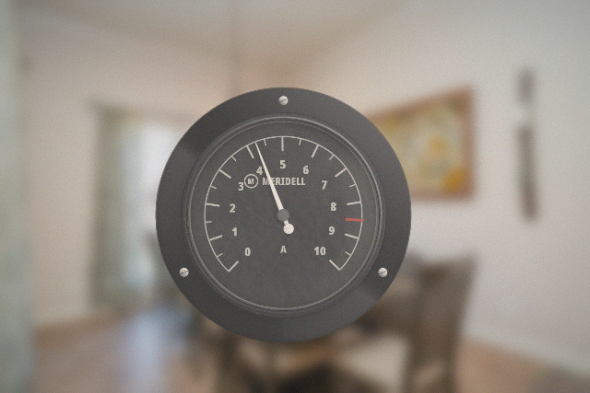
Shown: 4.25 A
